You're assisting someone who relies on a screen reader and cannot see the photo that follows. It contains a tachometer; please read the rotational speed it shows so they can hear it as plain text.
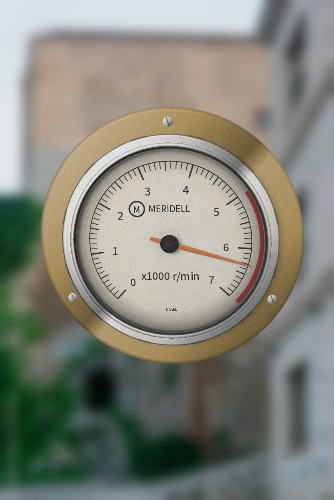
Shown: 6300 rpm
